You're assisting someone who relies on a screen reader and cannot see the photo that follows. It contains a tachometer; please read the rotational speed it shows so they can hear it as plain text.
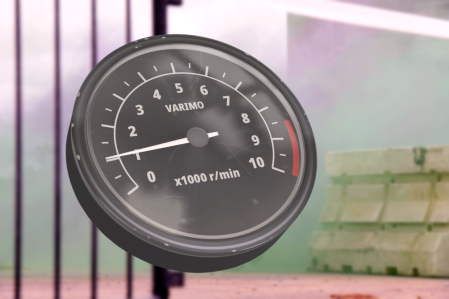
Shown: 1000 rpm
